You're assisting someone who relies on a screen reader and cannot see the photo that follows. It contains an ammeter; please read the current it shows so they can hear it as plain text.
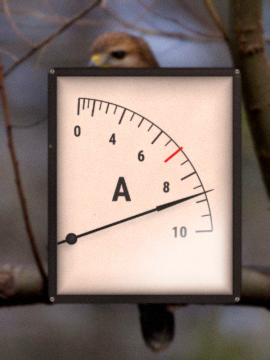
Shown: 8.75 A
